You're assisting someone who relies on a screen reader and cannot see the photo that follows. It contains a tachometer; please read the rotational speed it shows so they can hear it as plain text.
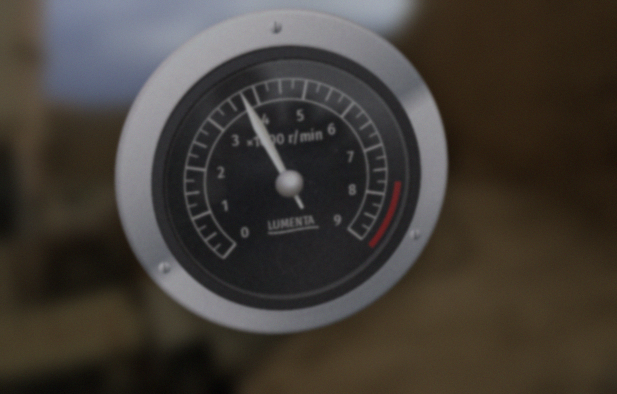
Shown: 3750 rpm
